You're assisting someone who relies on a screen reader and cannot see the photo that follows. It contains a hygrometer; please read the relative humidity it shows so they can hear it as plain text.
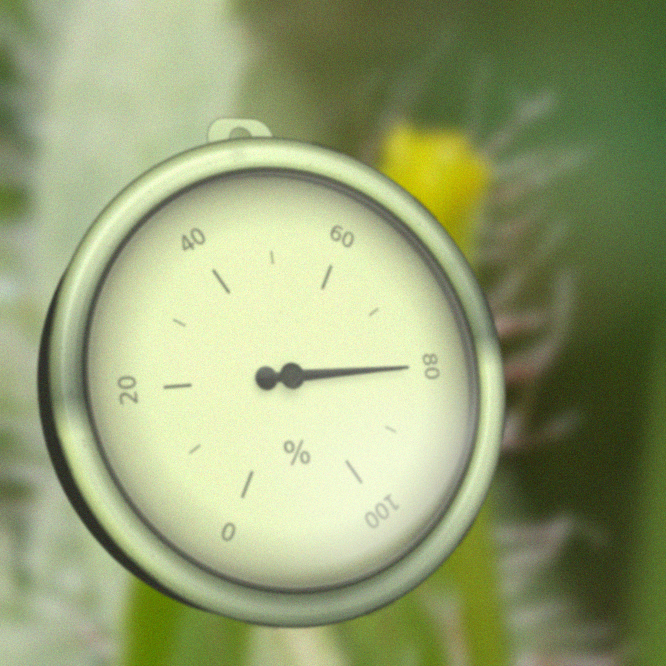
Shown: 80 %
